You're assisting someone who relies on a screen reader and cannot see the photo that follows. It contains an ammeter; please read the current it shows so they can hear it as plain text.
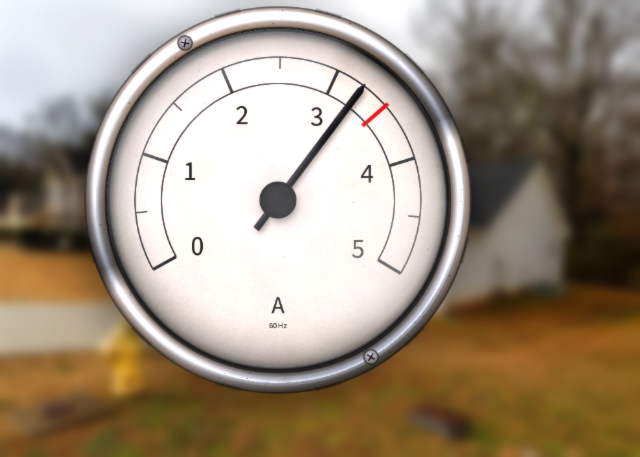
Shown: 3.25 A
